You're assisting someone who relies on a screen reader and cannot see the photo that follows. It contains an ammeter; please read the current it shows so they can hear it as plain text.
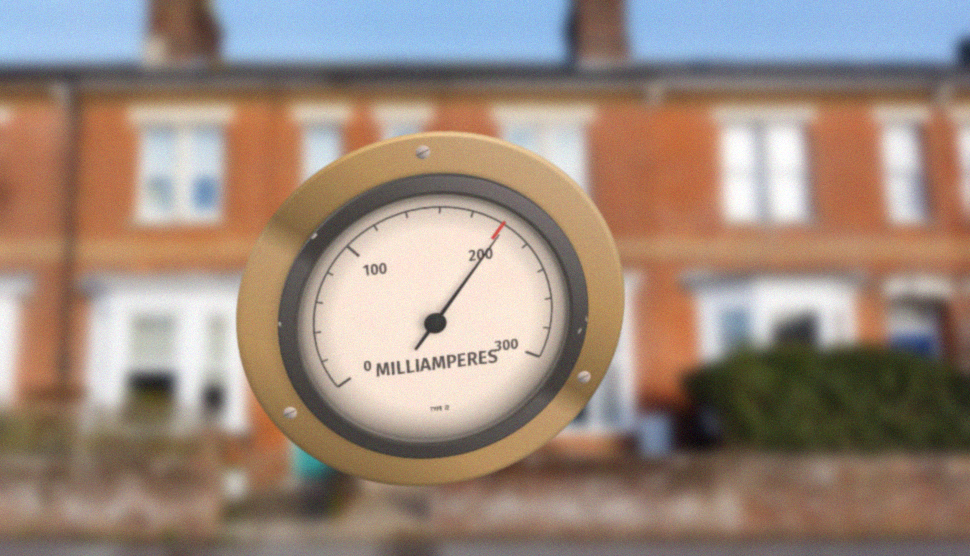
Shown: 200 mA
